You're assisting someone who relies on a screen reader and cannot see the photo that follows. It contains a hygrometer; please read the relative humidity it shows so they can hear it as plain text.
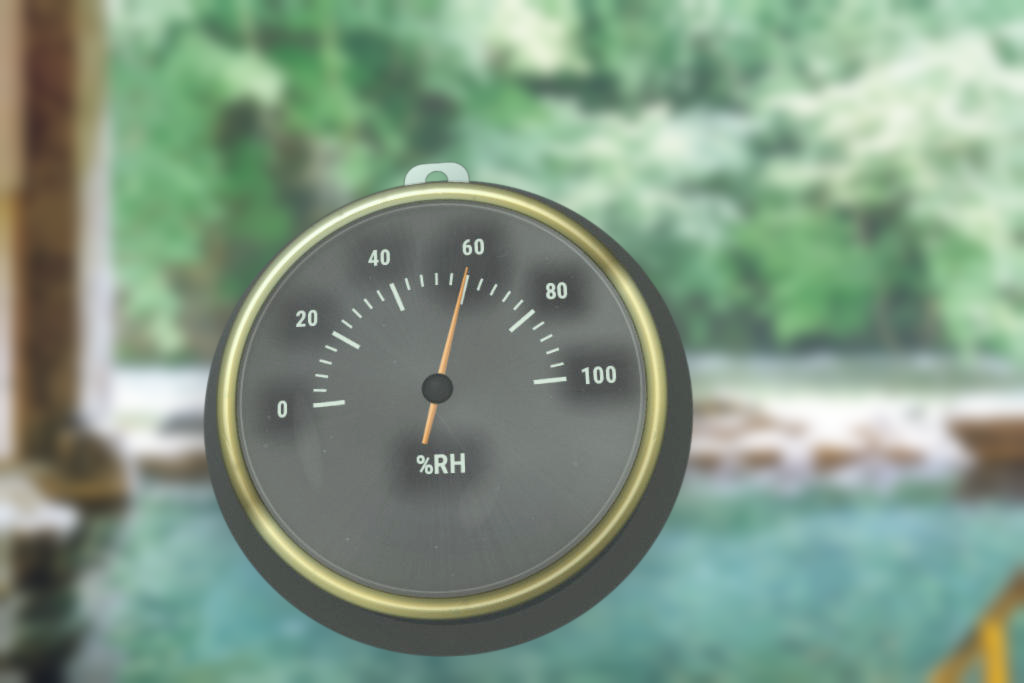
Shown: 60 %
